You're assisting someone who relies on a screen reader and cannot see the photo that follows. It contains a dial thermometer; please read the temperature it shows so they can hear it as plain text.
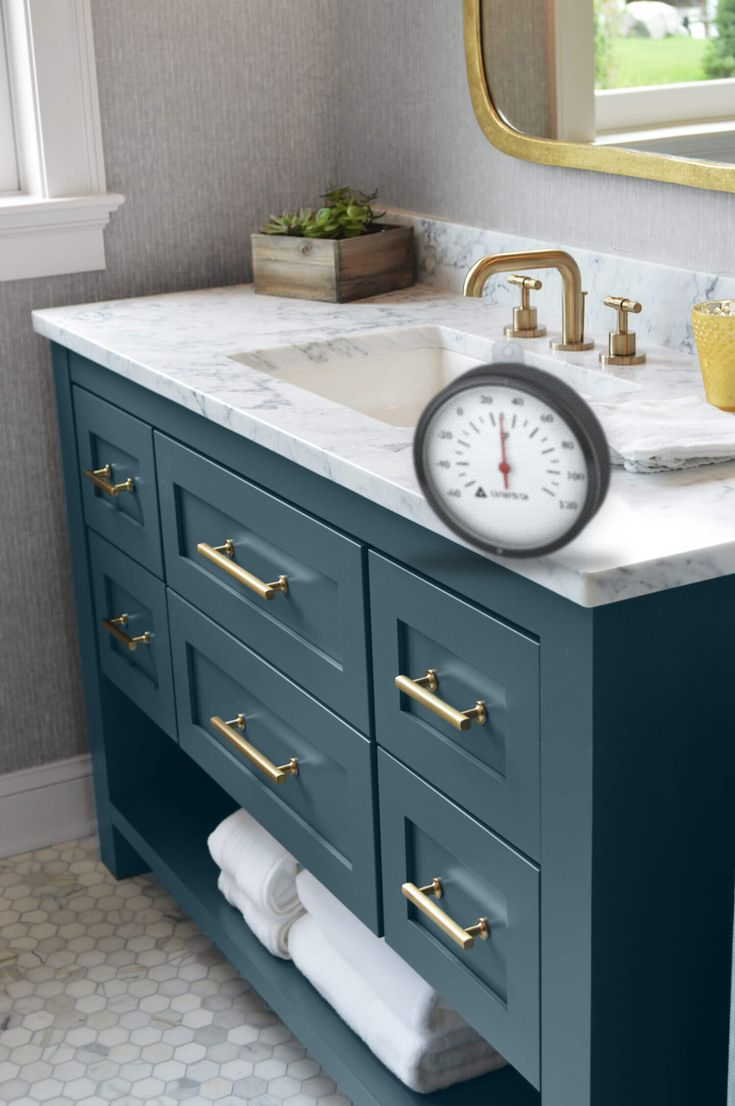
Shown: 30 °F
